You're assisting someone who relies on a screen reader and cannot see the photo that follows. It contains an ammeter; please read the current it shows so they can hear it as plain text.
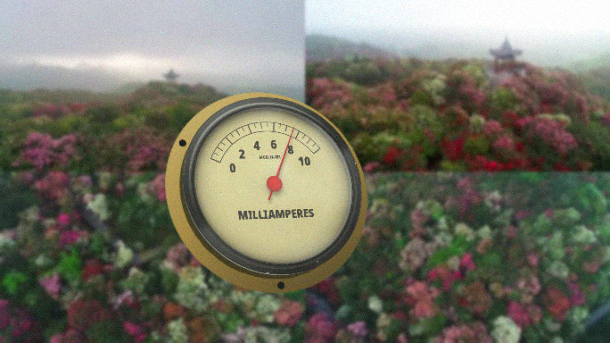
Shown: 7.5 mA
